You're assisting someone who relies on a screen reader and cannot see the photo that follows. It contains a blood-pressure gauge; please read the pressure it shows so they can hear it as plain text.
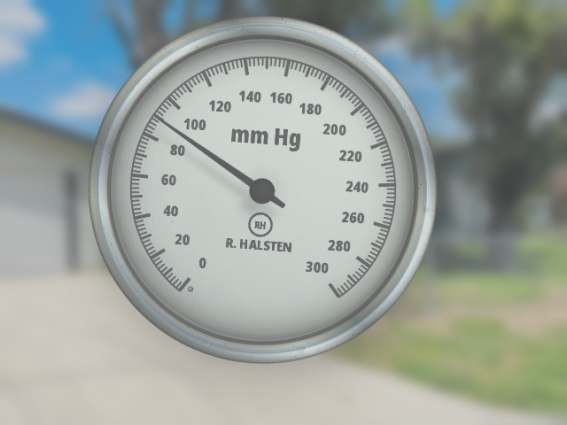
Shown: 90 mmHg
